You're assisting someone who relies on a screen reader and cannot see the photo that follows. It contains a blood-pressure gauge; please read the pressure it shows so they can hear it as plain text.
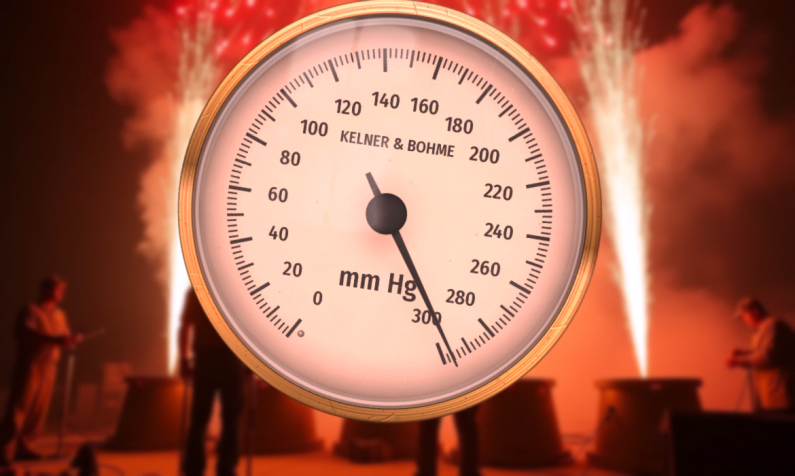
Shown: 296 mmHg
